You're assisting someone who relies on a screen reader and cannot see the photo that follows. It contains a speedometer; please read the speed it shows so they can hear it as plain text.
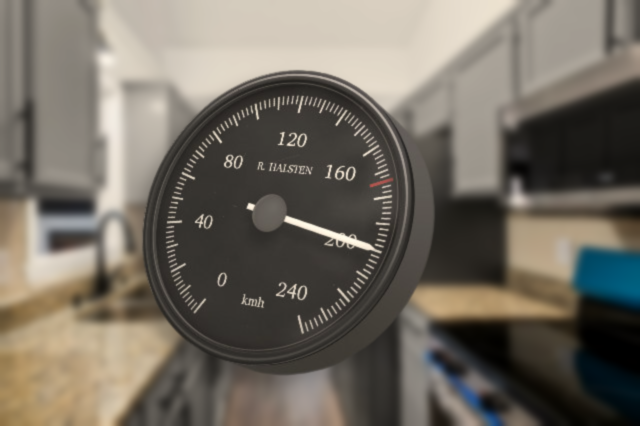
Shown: 200 km/h
